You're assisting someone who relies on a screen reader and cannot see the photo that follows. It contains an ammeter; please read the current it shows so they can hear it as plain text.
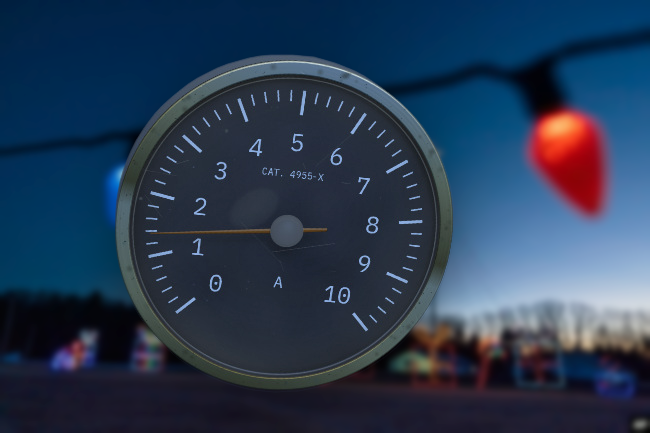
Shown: 1.4 A
